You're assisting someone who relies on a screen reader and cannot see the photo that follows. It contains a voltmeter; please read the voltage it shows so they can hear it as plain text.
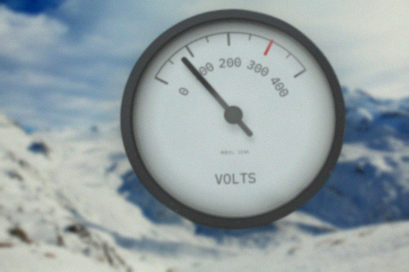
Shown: 75 V
